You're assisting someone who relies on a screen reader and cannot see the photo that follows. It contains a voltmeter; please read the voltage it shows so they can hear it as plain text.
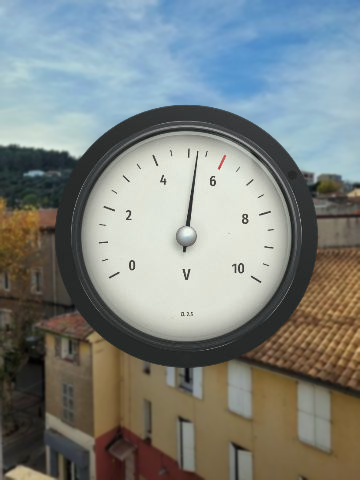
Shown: 5.25 V
